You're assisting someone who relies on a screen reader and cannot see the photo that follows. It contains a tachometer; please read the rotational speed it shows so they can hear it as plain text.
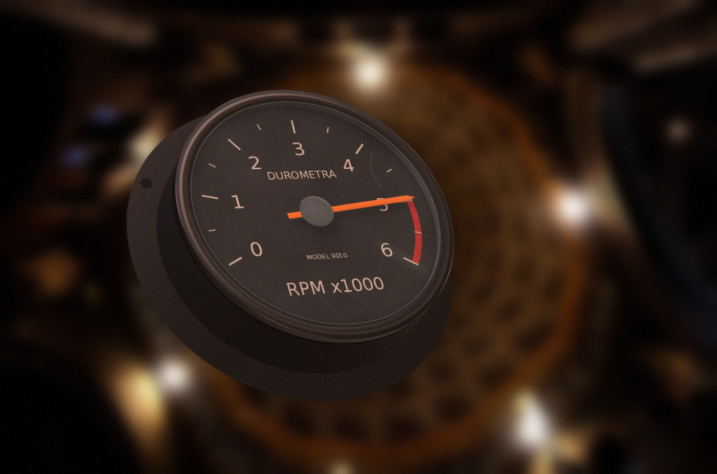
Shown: 5000 rpm
